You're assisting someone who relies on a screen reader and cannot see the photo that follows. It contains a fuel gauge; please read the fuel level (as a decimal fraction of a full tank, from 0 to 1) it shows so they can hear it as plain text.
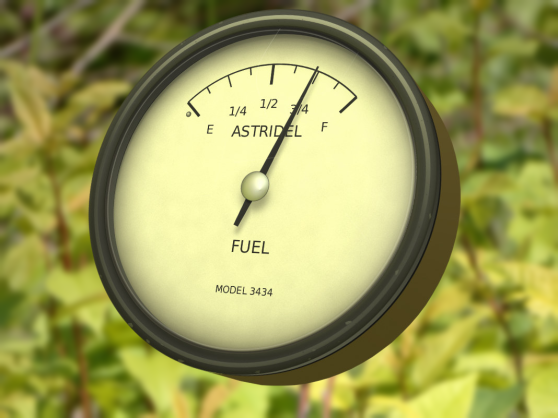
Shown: 0.75
